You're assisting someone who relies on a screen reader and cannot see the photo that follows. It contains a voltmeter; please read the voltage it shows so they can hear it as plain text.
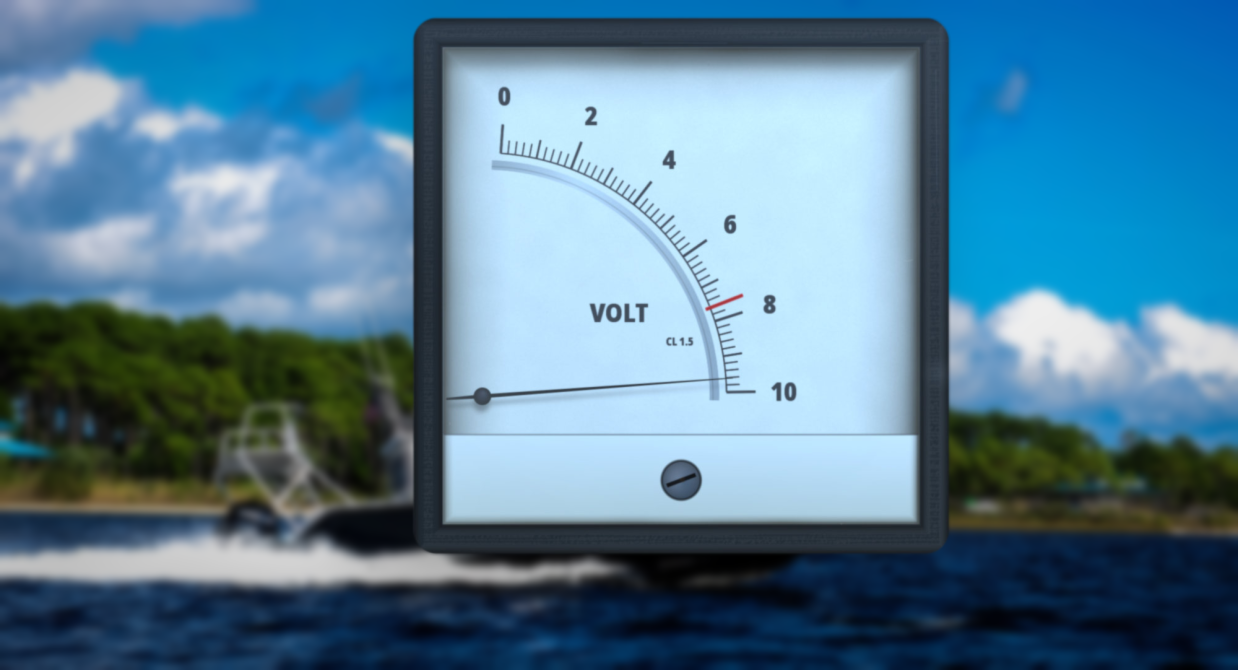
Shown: 9.6 V
